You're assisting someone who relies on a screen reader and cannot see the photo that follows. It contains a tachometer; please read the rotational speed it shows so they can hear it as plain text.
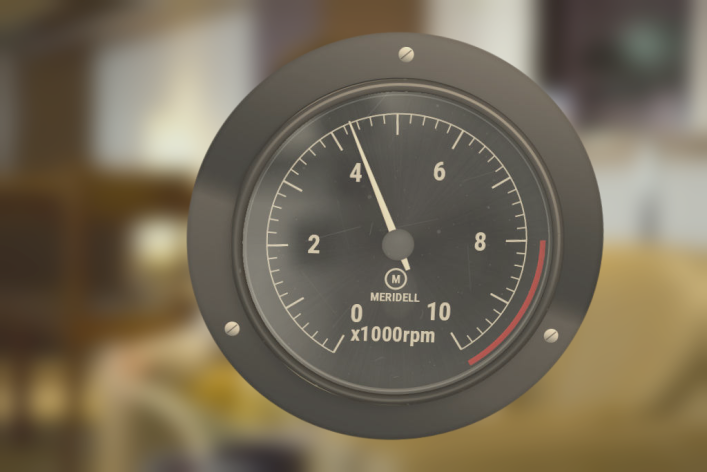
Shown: 4300 rpm
